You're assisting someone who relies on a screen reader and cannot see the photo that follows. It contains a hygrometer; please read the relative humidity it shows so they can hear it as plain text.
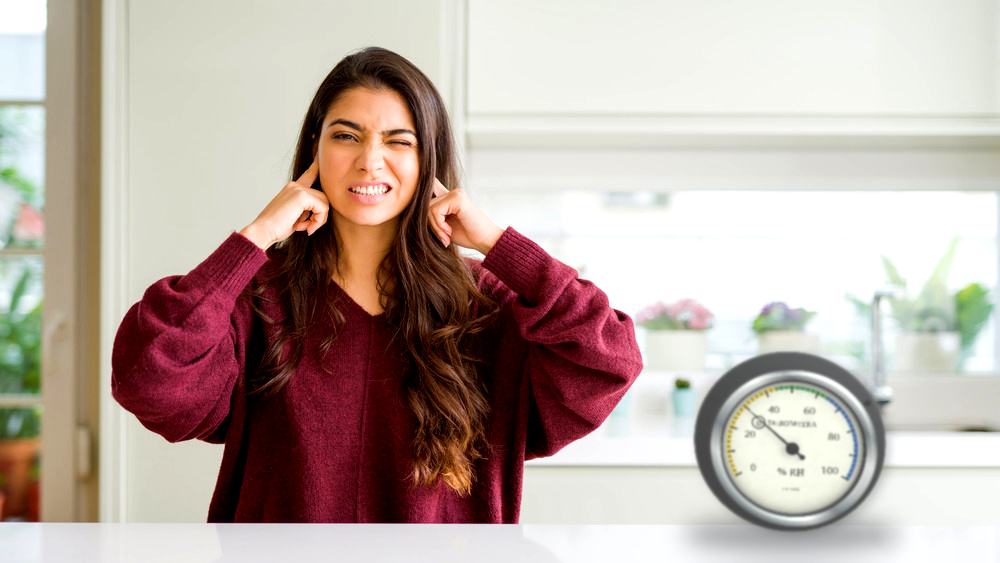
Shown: 30 %
